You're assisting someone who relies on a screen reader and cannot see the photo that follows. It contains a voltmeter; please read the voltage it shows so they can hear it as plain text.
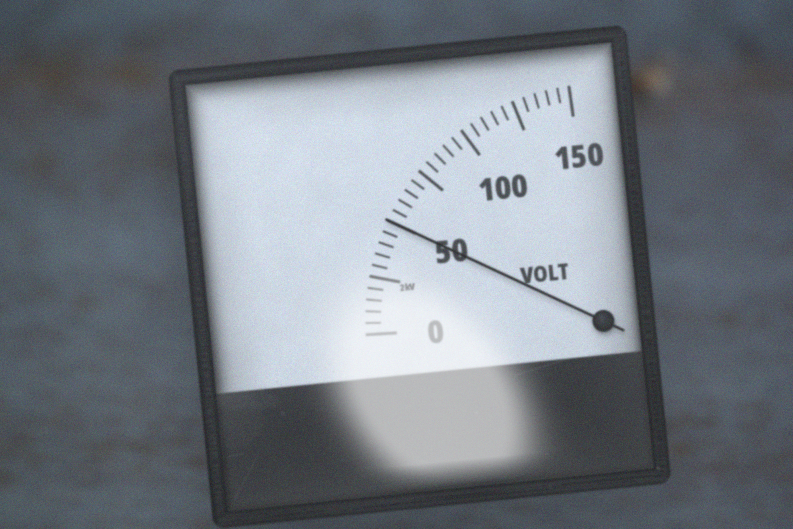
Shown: 50 V
